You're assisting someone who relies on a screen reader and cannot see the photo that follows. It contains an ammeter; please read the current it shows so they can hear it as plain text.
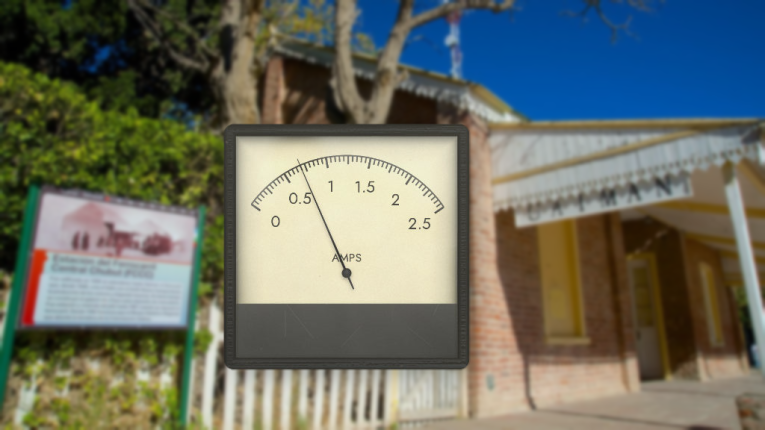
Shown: 0.7 A
